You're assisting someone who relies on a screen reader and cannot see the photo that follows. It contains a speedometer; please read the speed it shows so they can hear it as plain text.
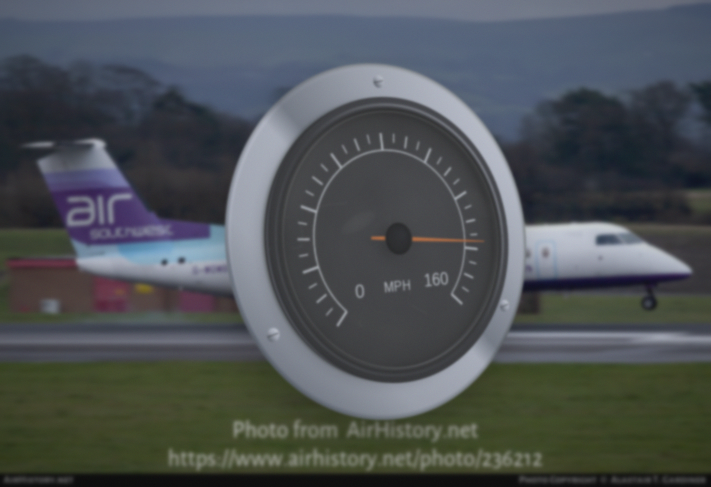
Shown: 137.5 mph
